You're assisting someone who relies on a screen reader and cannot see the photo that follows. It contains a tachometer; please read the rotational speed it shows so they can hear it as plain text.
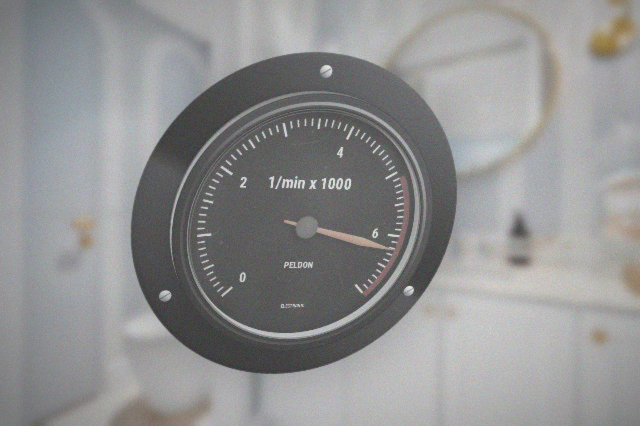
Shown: 6200 rpm
